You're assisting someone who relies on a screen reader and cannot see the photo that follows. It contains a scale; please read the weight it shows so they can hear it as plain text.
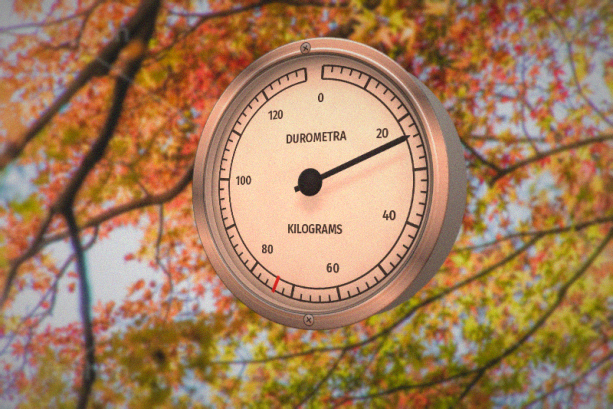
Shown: 24 kg
